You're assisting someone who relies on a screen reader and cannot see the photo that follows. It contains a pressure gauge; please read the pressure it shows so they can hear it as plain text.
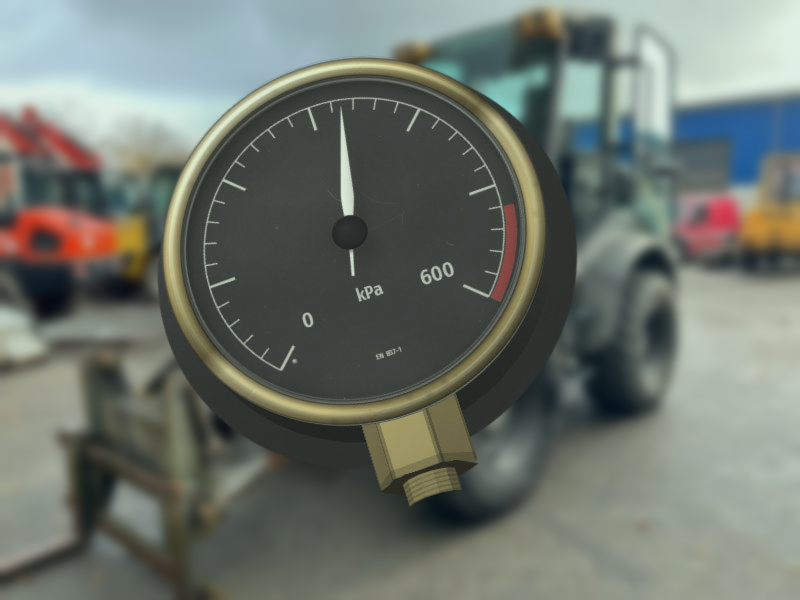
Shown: 330 kPa
